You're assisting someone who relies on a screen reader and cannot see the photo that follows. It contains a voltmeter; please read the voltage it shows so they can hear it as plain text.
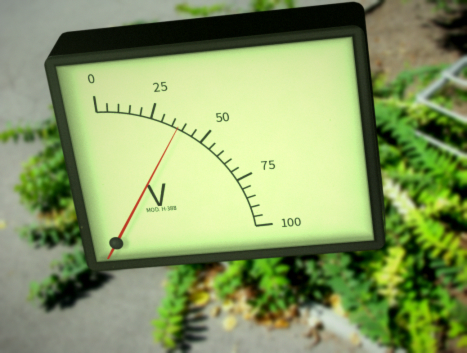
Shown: 37.5 V
